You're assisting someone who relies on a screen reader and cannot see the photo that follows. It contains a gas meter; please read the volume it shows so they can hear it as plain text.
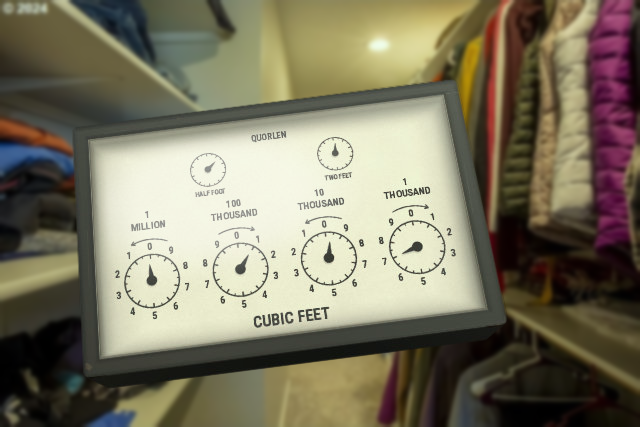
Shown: 9700 ft³
